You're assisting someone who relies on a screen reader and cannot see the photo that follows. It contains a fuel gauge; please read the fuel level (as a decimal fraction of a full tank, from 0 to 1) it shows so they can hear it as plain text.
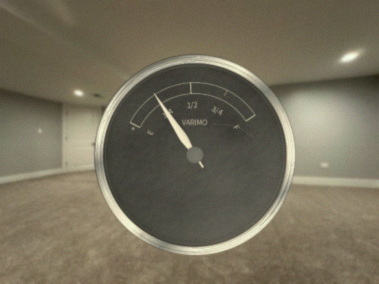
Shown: 0.25
